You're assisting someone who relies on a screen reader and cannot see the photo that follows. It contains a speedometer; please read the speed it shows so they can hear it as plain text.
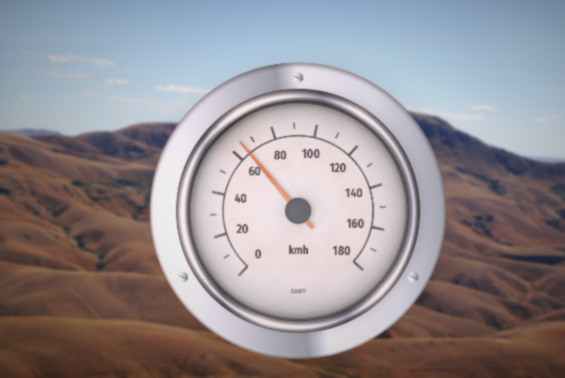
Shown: 65 km/h
